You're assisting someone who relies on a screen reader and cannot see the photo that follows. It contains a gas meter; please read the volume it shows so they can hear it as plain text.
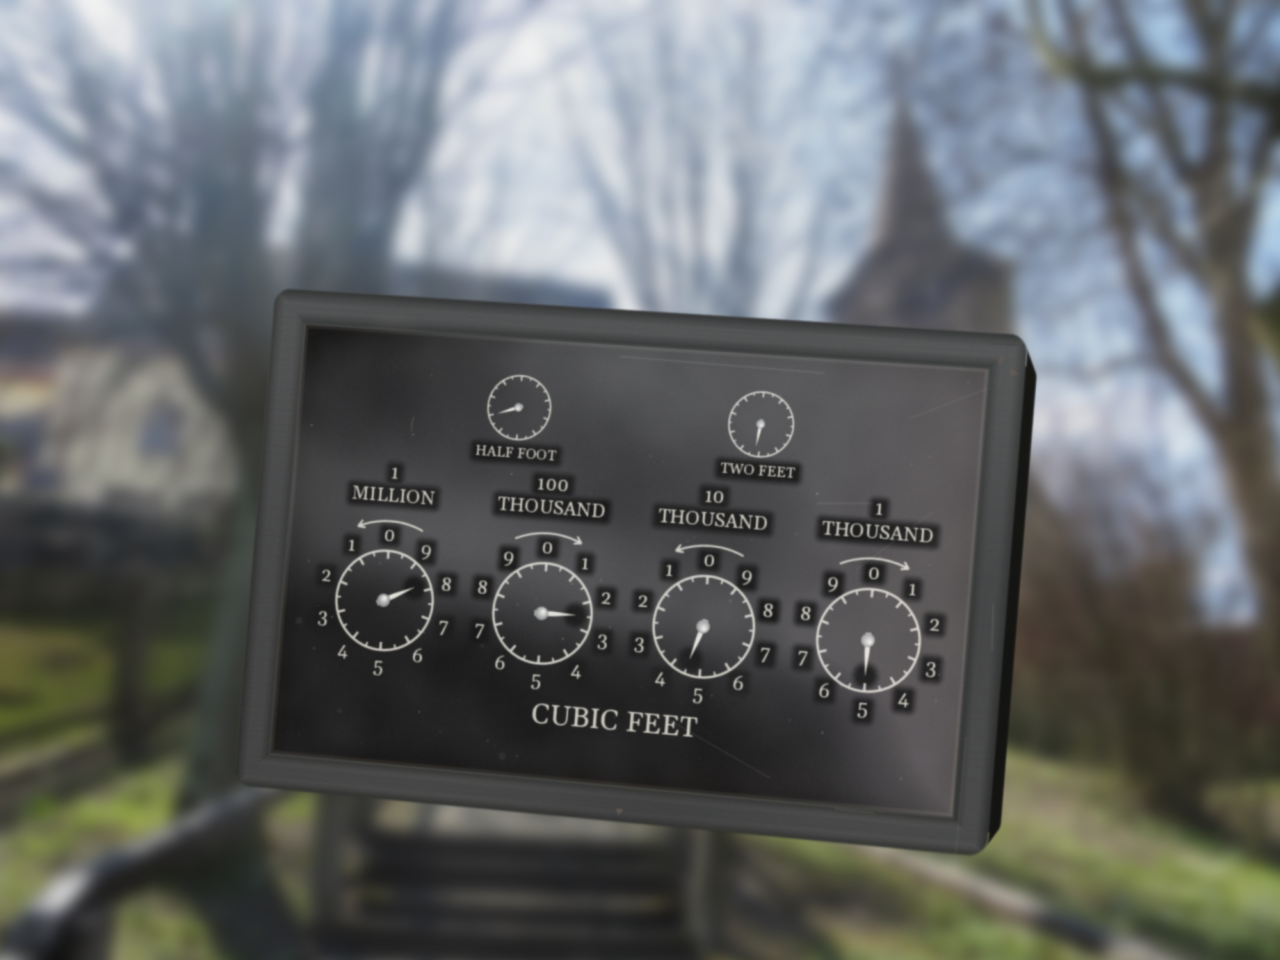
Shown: 824500 ft³
